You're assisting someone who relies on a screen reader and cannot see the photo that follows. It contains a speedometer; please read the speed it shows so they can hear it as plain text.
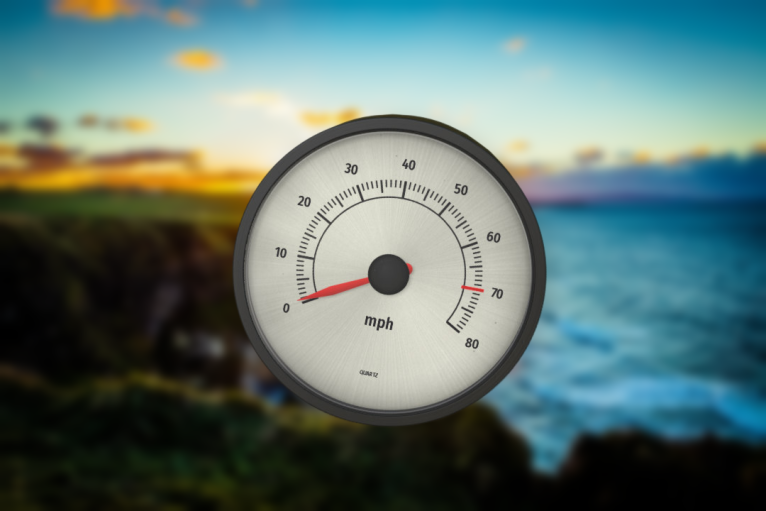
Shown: 1 mph
